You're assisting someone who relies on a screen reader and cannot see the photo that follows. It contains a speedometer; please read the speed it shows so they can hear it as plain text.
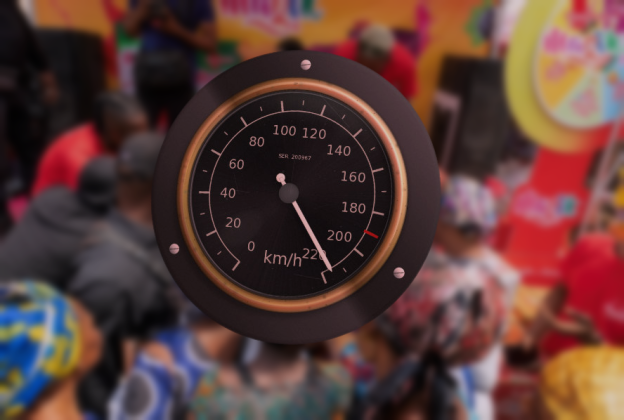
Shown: 215 km/h
